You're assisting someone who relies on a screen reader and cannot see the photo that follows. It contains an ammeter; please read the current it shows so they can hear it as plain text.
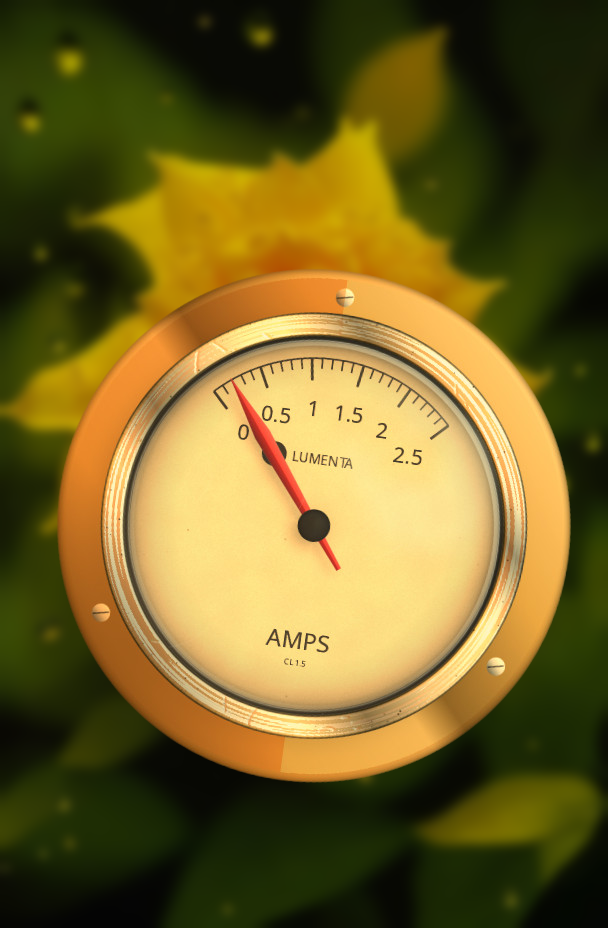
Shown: 0.2 A
